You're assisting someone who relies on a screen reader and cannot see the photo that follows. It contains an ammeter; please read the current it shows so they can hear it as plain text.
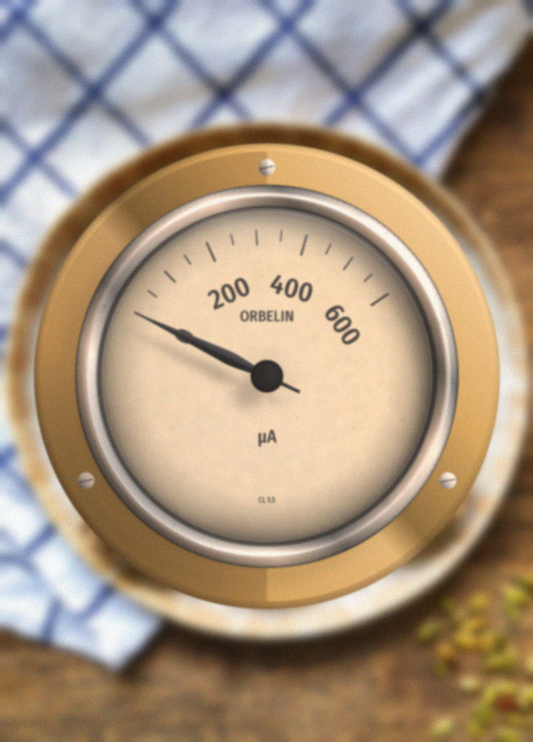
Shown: 0 µA
